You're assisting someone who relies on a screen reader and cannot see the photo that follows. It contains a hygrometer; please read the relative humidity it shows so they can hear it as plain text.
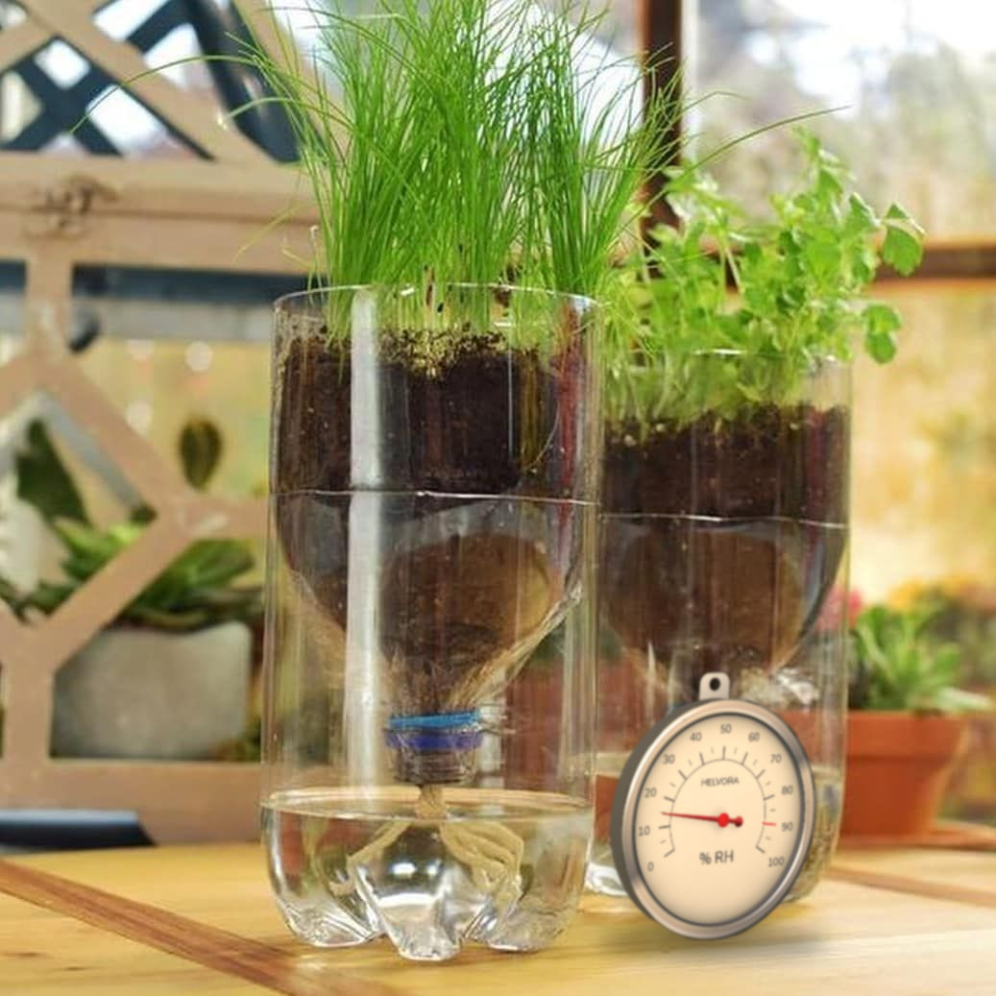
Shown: 15 %
